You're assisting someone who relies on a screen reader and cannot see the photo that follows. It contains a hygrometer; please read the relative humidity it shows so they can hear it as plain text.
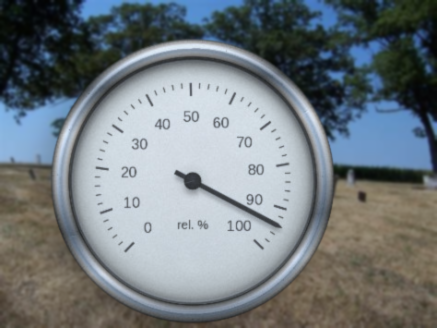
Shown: 94 %
